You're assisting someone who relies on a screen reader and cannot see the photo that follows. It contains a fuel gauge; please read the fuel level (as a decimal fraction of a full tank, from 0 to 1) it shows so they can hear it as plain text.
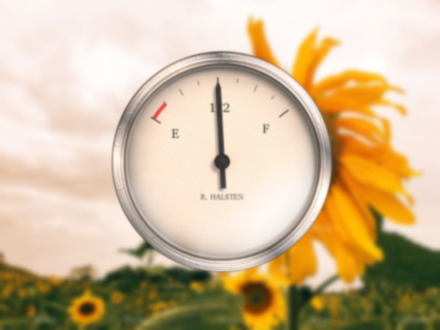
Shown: 0.5
